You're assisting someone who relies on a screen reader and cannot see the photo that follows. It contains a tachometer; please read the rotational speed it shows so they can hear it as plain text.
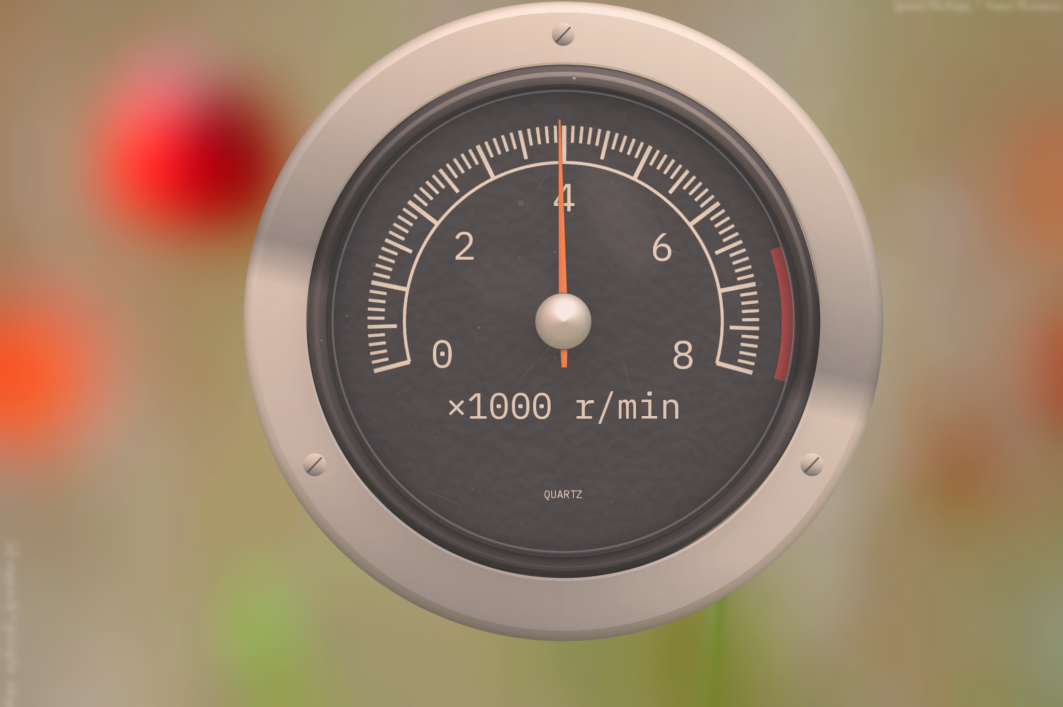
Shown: 3950 rpm
